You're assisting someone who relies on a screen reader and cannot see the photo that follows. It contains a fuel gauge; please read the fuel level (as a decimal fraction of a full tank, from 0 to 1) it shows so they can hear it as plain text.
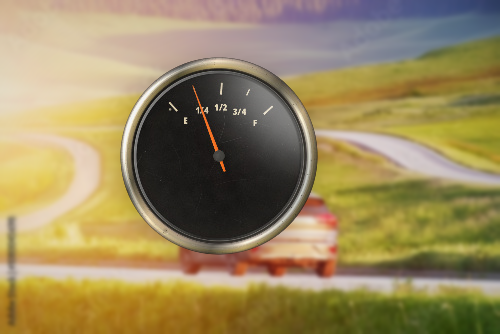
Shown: 0.25
